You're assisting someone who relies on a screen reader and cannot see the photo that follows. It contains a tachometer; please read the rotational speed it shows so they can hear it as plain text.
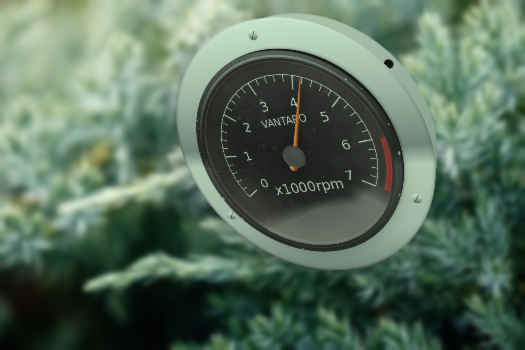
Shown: 4200 rpm
